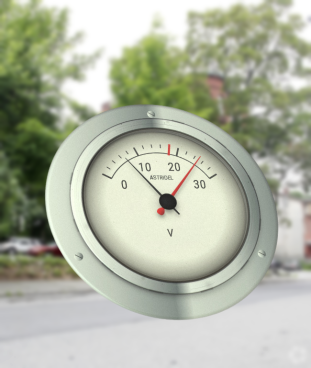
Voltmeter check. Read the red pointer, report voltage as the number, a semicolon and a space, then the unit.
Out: 25; V
